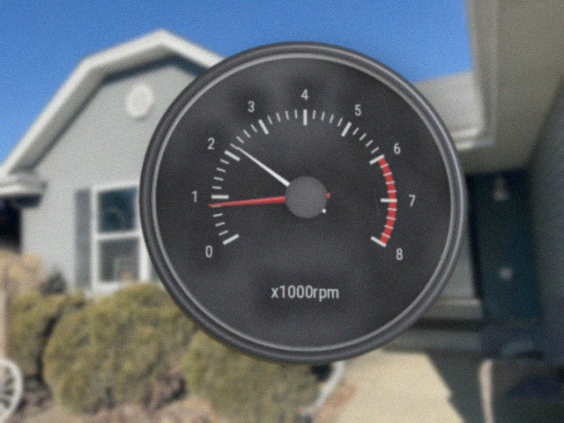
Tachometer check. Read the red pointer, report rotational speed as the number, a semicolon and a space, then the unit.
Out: 800; rpm
